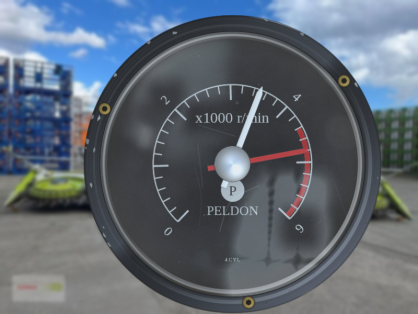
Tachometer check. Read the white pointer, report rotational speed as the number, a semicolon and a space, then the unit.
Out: 3500; rpm
